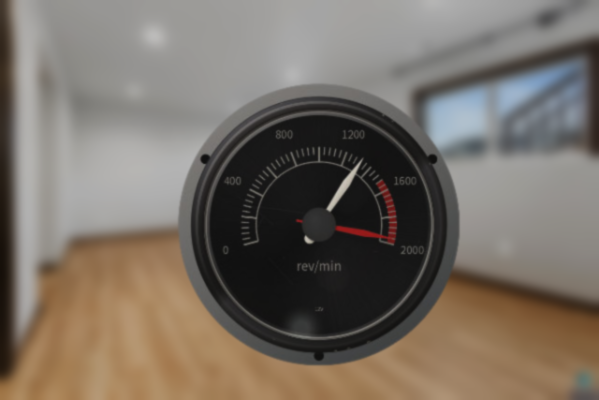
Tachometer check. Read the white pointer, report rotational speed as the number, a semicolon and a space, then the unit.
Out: 1320; rpm
